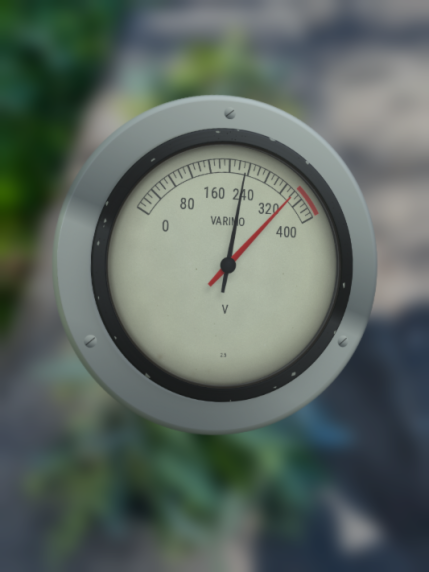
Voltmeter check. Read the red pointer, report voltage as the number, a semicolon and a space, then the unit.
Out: 340; V
